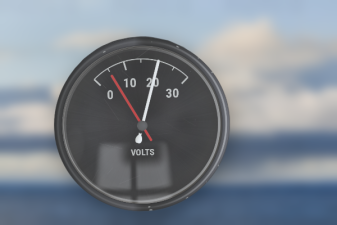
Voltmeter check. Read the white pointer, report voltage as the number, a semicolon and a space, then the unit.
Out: 20; V
